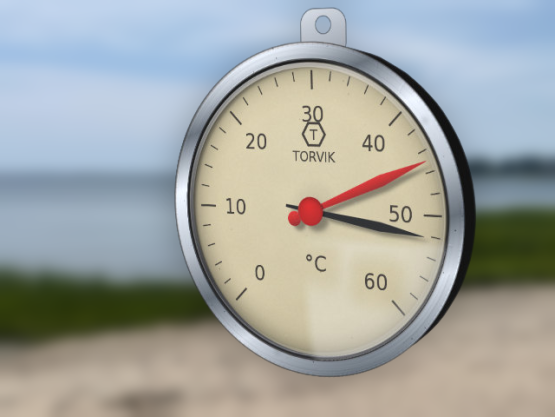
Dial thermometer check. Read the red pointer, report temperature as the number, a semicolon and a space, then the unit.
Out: 45; °C
